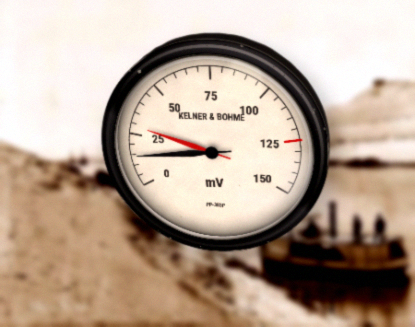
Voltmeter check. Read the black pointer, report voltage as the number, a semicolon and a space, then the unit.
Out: 15; mV
